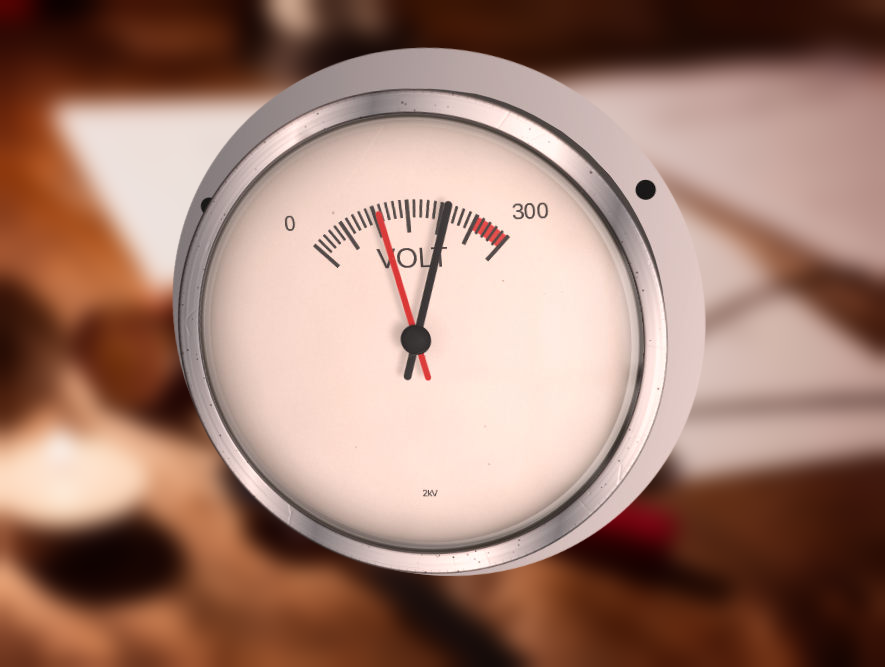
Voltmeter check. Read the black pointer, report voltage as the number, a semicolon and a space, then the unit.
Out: 210; V
